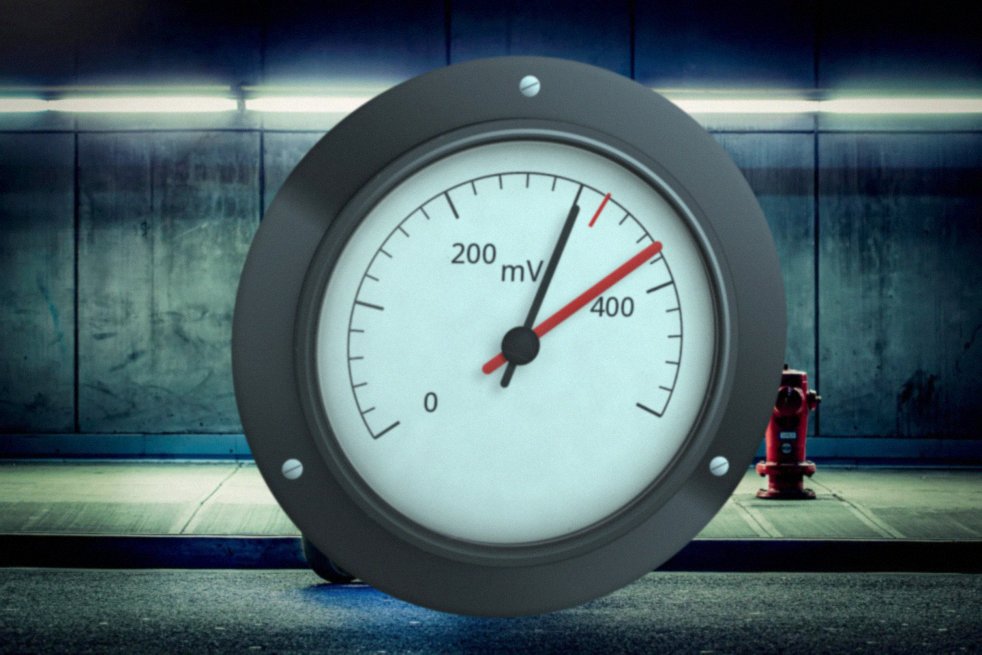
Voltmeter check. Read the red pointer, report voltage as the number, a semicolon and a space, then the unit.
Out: 370; mV
